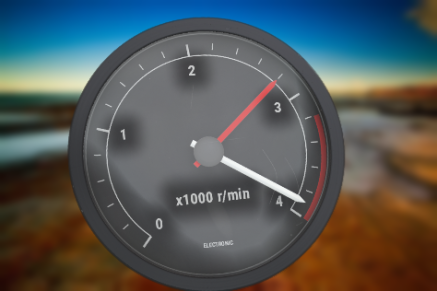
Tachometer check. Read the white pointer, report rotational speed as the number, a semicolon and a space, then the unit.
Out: 3900; rpm
